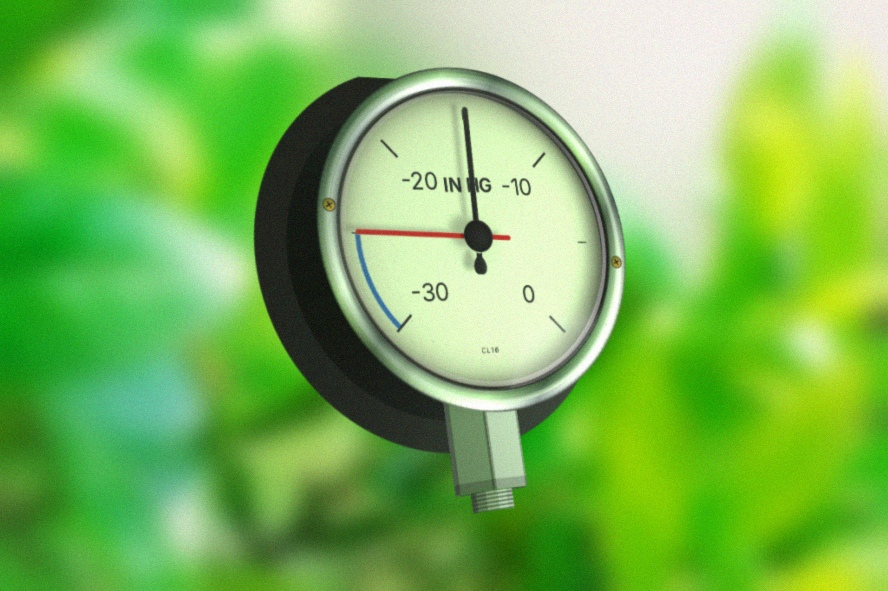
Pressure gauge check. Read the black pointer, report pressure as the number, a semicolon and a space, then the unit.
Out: -15; inHg
